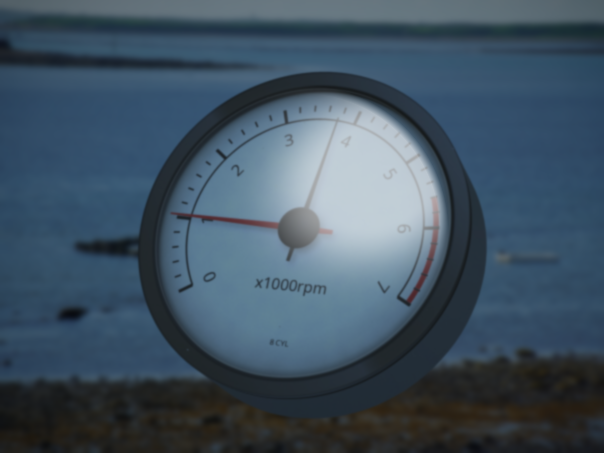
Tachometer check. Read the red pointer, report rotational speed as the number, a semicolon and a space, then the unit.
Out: 1000; rpm
